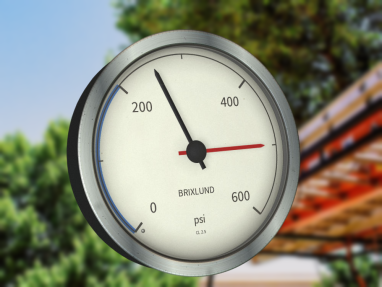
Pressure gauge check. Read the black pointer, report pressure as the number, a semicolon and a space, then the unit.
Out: 250; psi
